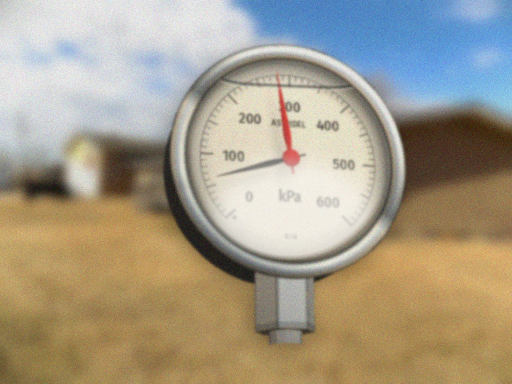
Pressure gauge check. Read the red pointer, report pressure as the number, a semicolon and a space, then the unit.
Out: 280; kPa
